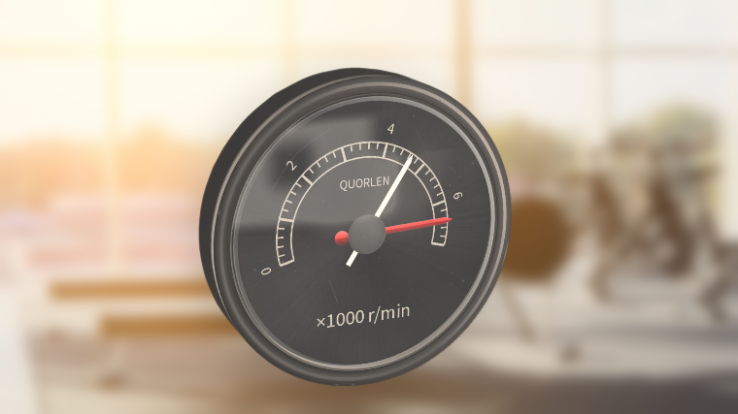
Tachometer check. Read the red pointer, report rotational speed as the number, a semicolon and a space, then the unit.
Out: 6400; rpm
